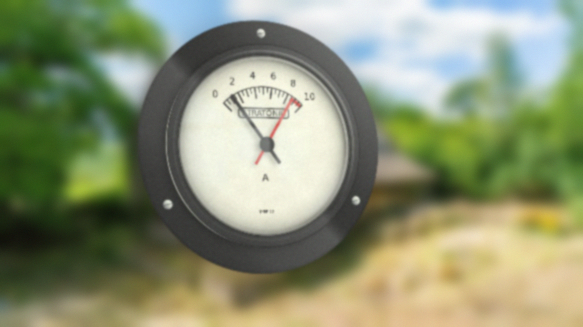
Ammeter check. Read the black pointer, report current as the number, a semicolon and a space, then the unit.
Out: 1; A
